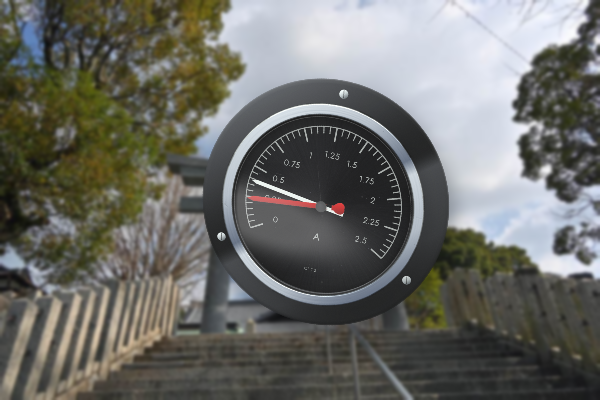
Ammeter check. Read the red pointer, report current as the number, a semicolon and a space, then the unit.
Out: 0.25; A
